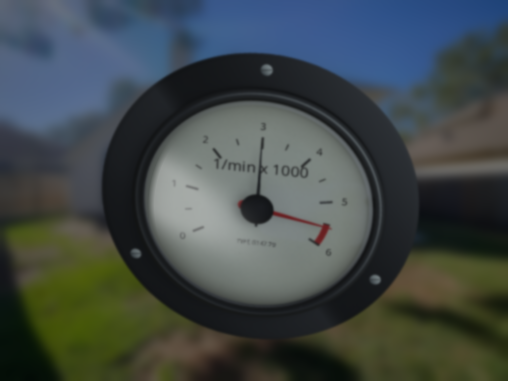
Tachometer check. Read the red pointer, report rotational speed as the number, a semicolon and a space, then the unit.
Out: 5500; rpm
